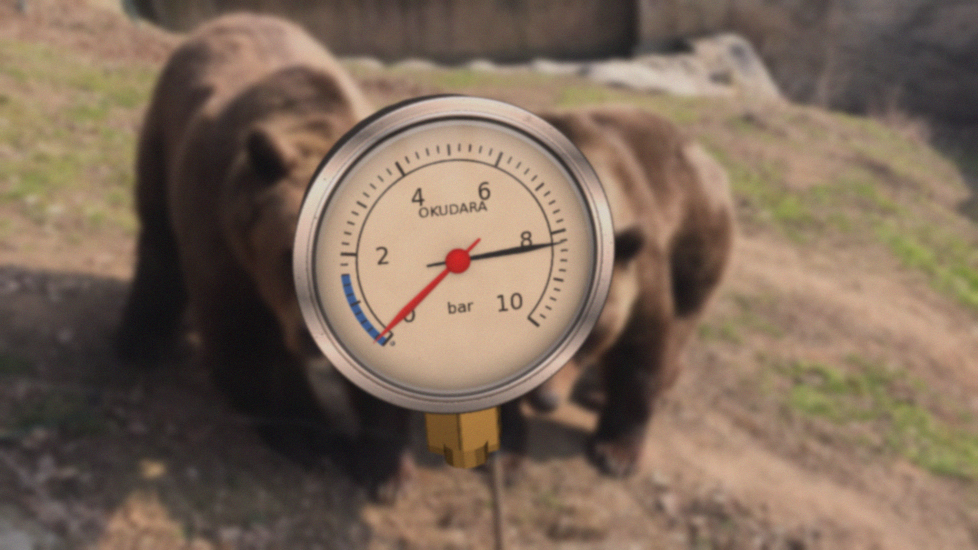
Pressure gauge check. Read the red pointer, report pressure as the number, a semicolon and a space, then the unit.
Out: 0.2; bar
